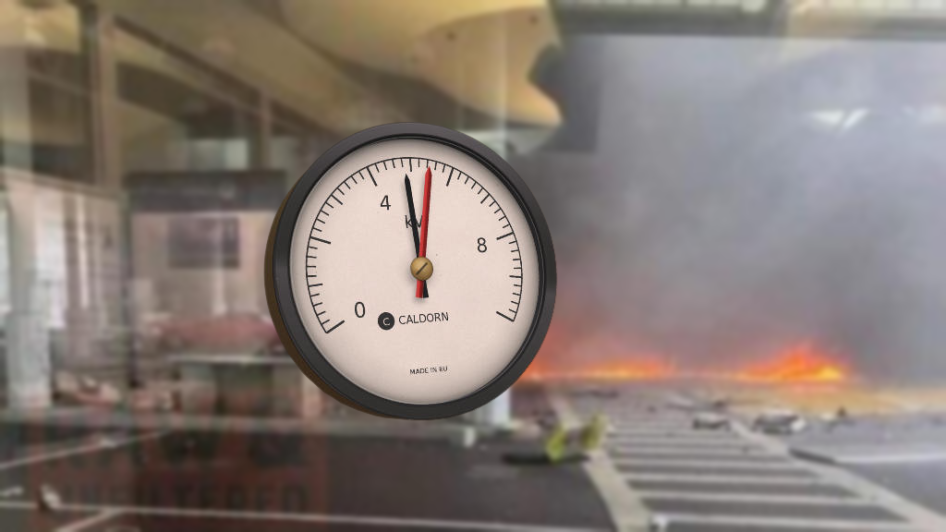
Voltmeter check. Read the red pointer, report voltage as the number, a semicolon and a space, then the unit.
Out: 5.4; kV
